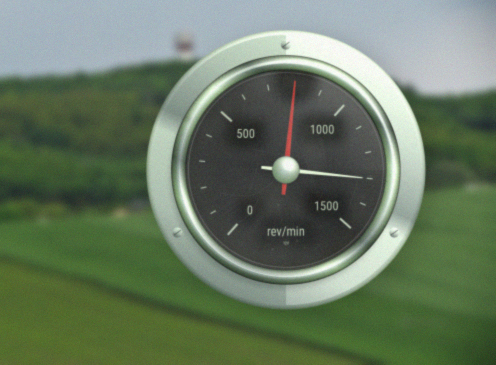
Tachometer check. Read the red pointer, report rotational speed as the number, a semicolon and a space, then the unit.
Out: 800; rpm
